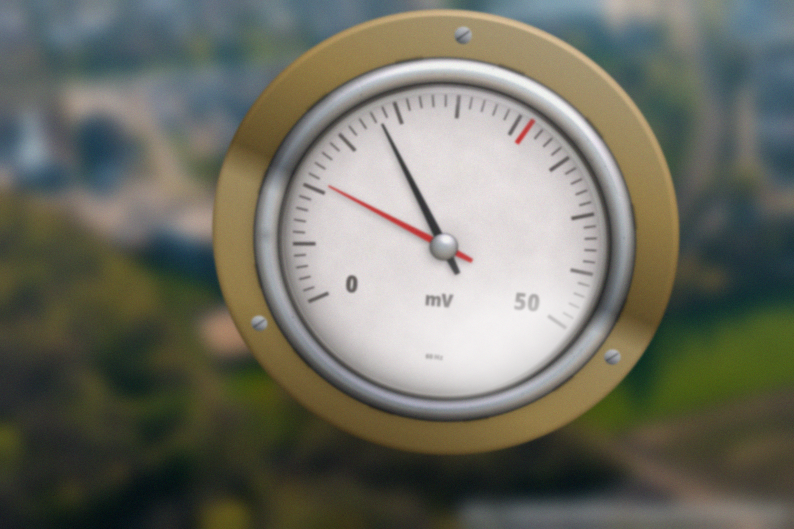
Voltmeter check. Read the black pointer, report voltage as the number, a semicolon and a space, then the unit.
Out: 18.5; mV
